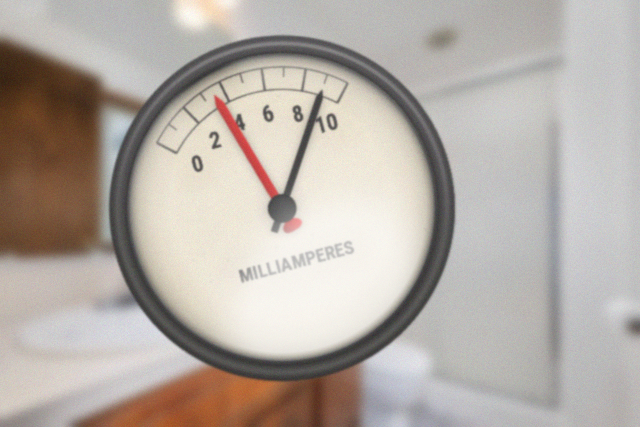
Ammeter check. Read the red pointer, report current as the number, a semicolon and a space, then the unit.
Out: 3.5; mA
